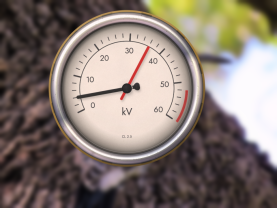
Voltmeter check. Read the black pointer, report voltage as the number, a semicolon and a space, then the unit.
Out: 4; kV
